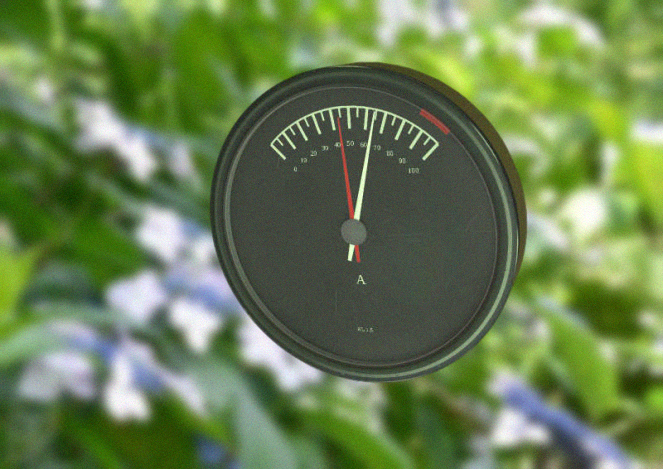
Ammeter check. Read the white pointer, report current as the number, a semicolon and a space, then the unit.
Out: 65; A
